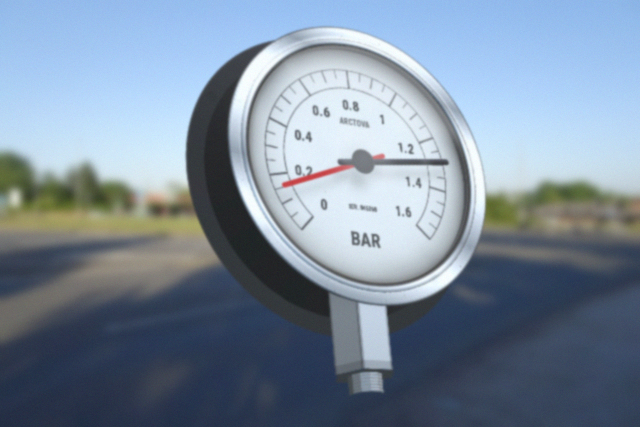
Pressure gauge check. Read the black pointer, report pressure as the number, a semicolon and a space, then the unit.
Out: 1.3; bar
